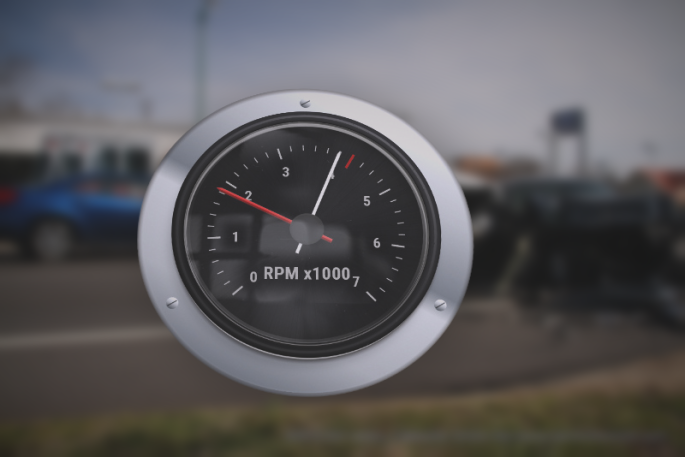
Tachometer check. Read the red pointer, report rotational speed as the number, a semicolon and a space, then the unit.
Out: 1800; rpm
